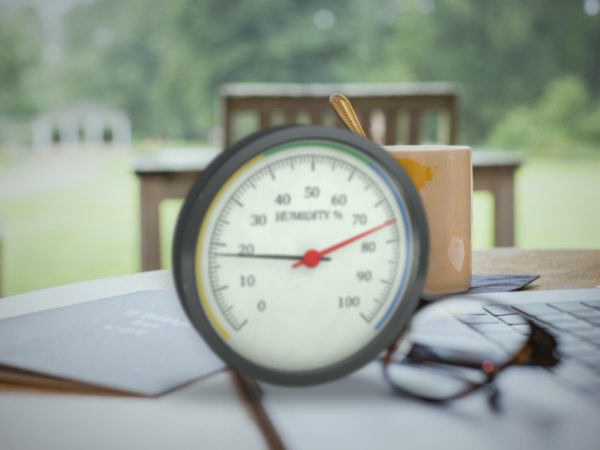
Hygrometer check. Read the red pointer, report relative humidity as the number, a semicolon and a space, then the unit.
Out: 75; %
